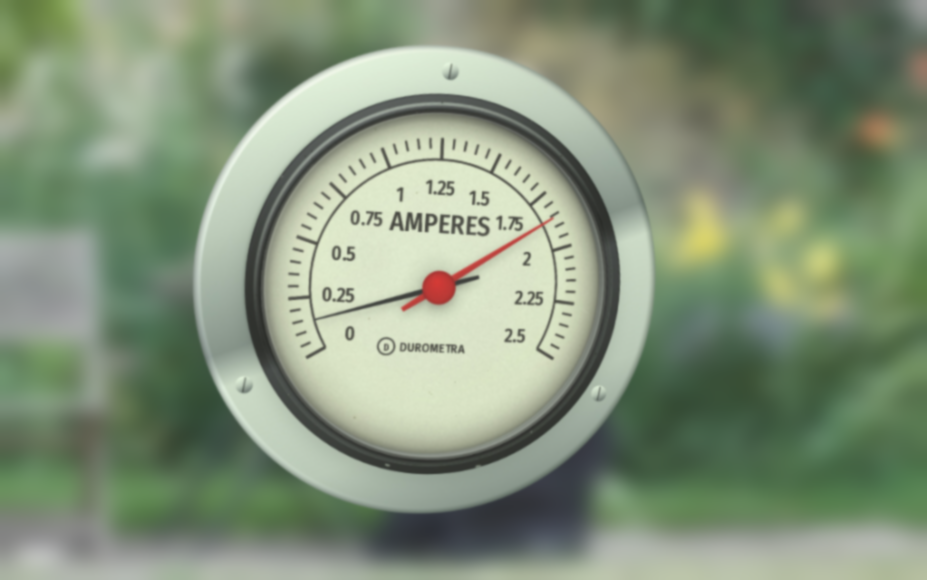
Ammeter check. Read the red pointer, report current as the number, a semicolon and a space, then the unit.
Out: 1.85; A
